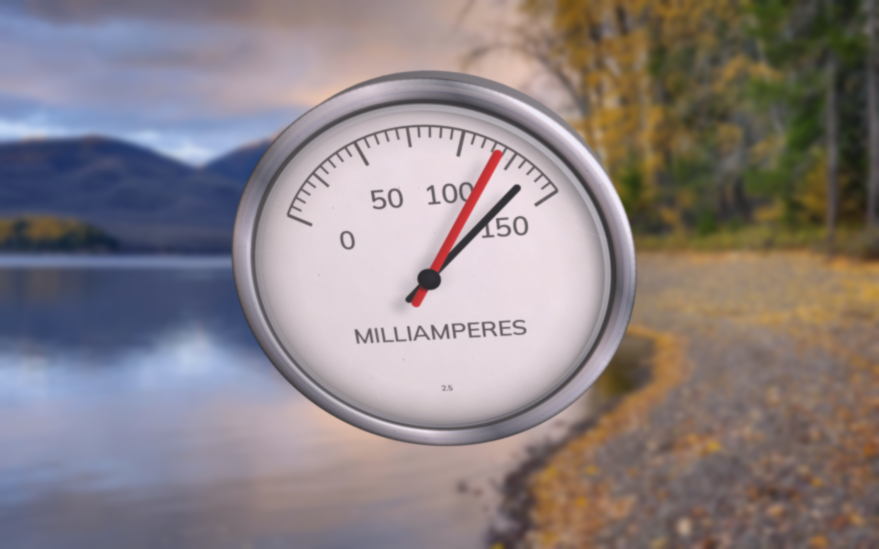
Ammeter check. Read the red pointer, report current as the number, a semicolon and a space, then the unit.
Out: 117.5; mA
